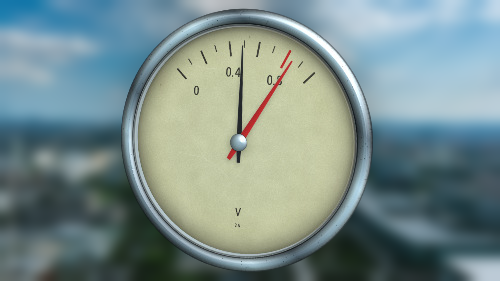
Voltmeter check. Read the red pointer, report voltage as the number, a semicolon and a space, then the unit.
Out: 0.85; V
